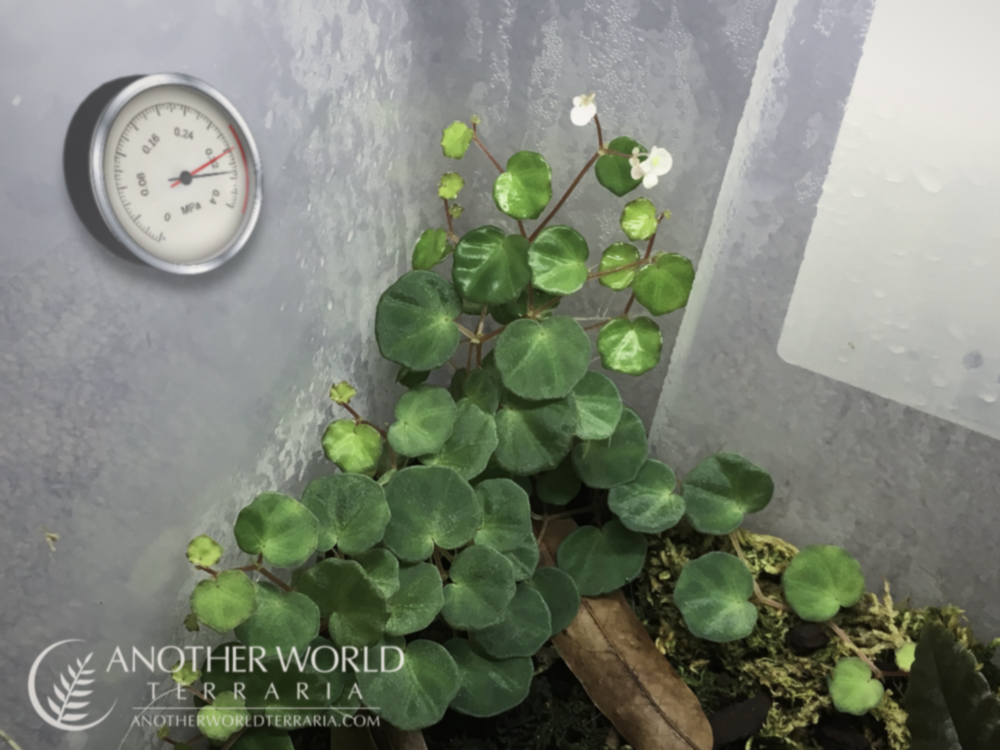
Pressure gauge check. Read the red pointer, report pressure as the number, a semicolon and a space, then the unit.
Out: 0.32; MPa
